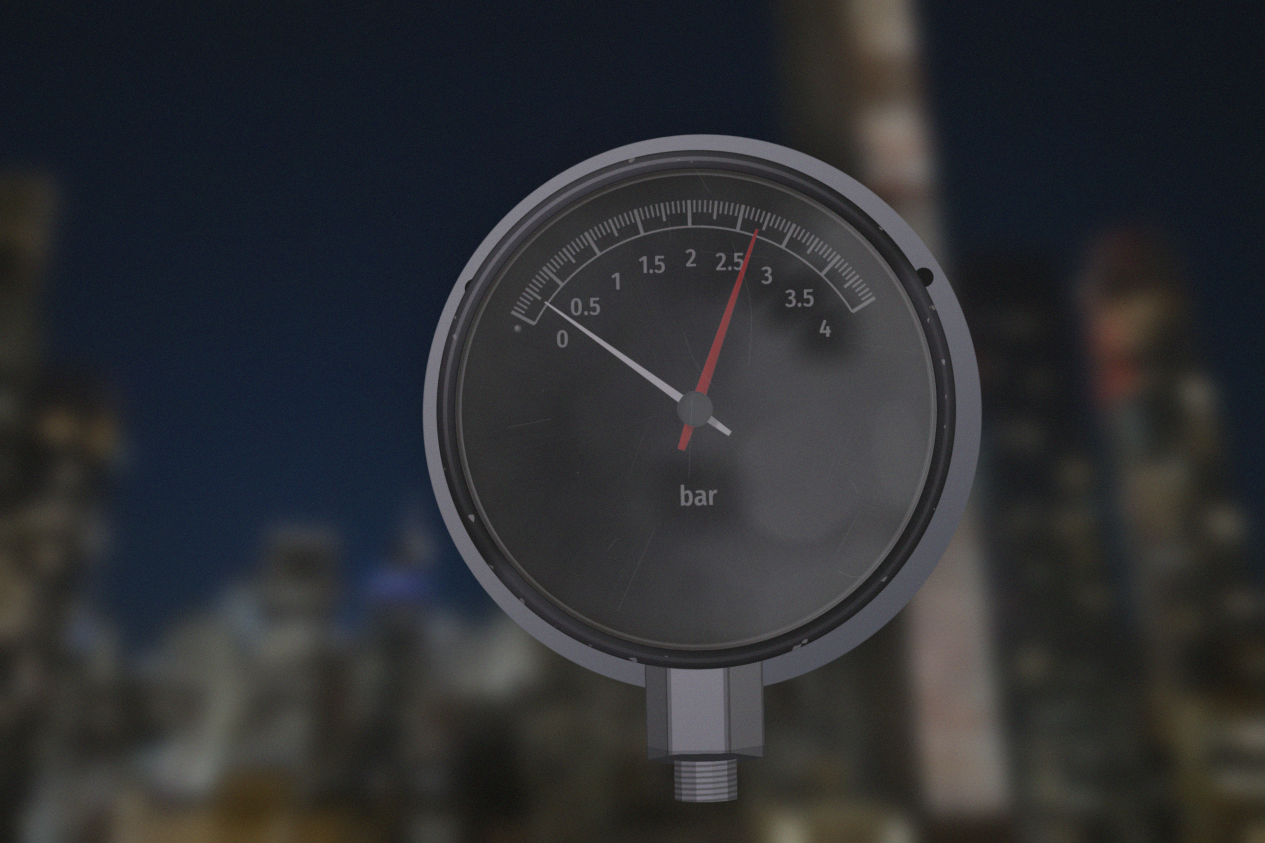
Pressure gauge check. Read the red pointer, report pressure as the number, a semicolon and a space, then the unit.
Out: 2.7; bar
